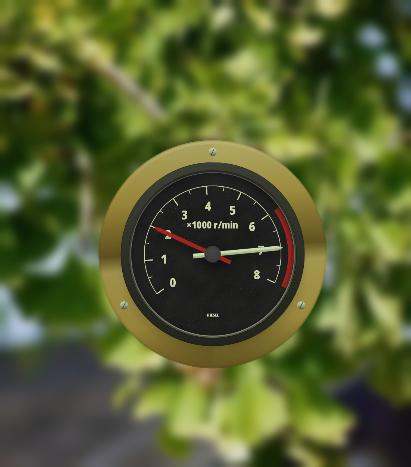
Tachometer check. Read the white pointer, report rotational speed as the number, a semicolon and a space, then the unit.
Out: 7000; rpm
